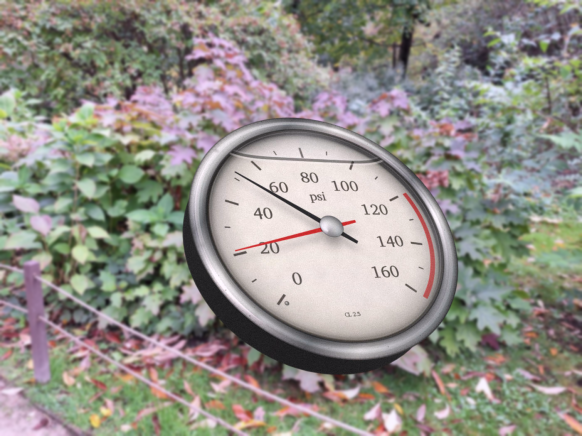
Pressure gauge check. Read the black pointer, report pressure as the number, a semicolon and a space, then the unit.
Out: 50; psi
